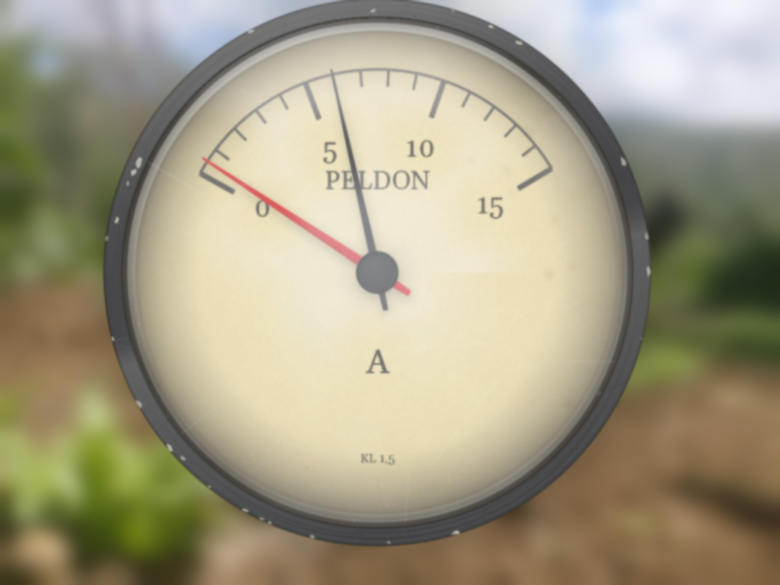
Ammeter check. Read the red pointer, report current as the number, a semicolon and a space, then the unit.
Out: 0.5; A
